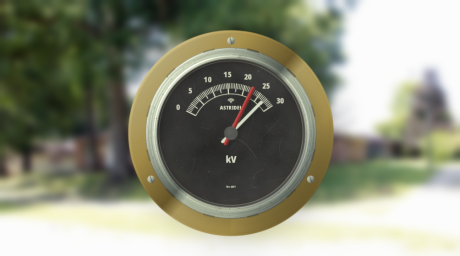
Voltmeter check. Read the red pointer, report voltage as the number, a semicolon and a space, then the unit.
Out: 22.5; kV
